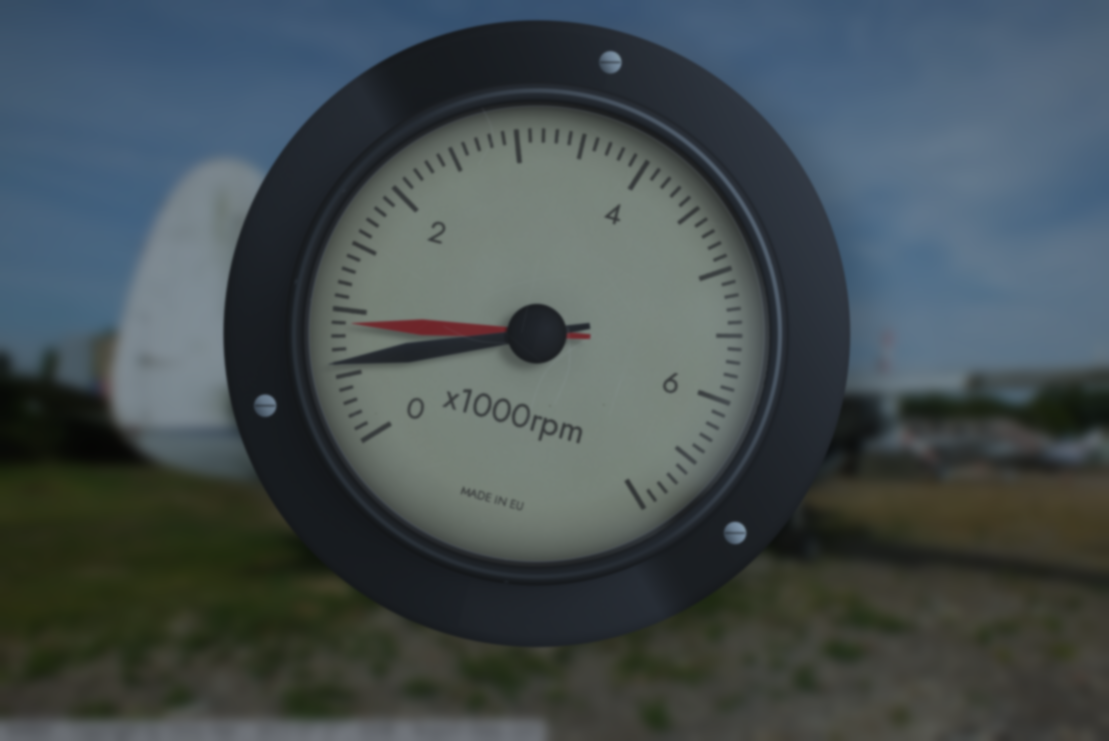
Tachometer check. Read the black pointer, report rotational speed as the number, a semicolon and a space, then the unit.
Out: 600; rpm
